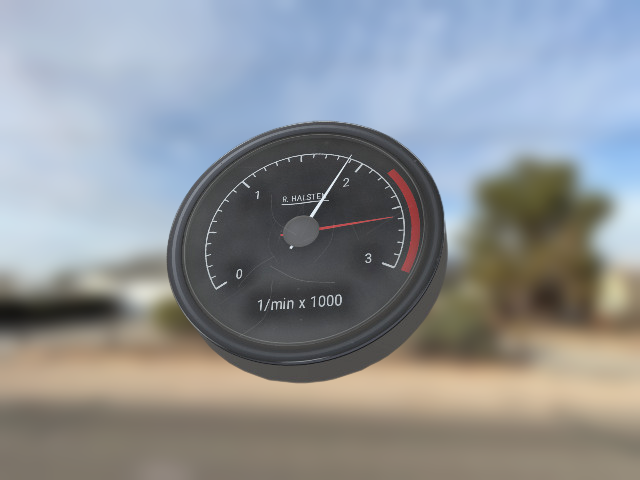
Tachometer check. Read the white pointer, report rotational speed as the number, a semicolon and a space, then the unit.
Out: 1900; rpm
